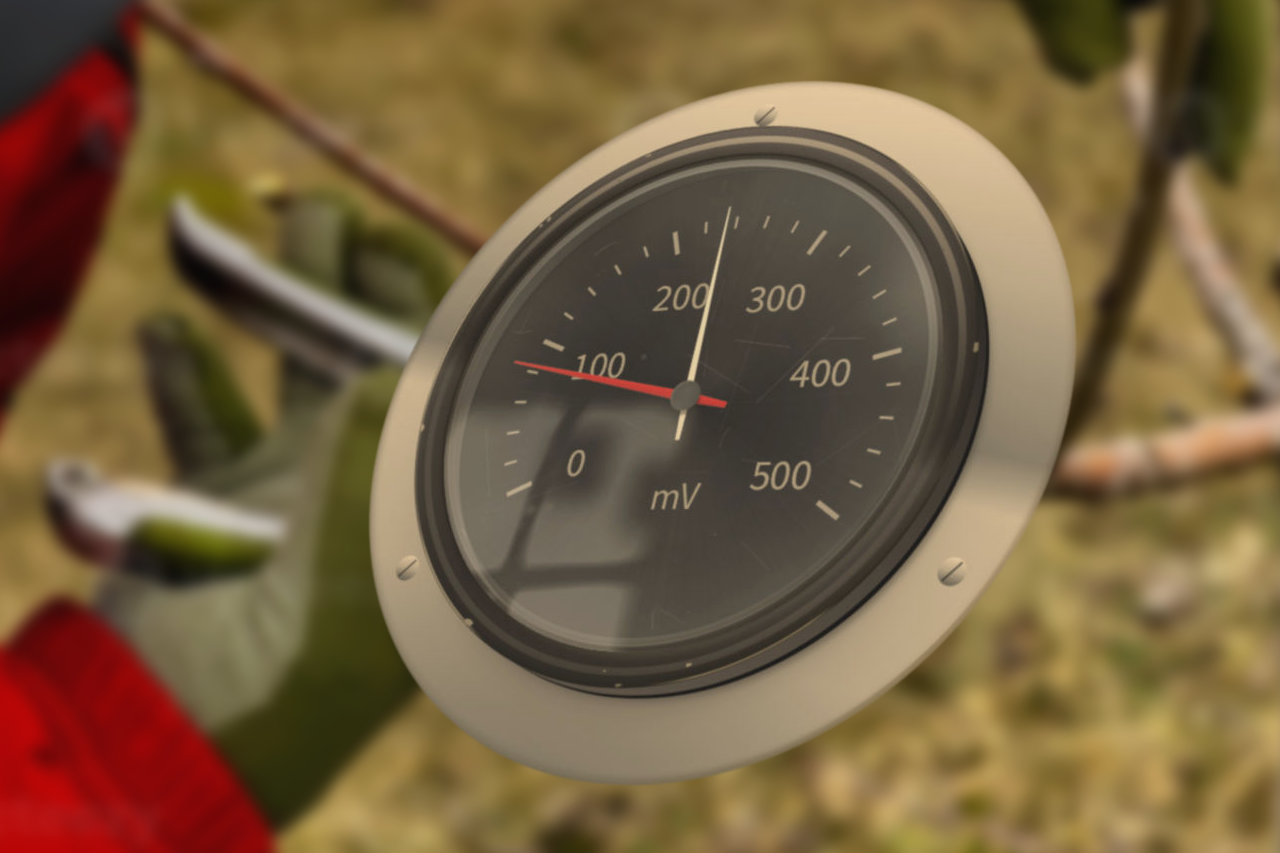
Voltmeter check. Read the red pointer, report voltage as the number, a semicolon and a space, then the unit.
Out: 80; mV
